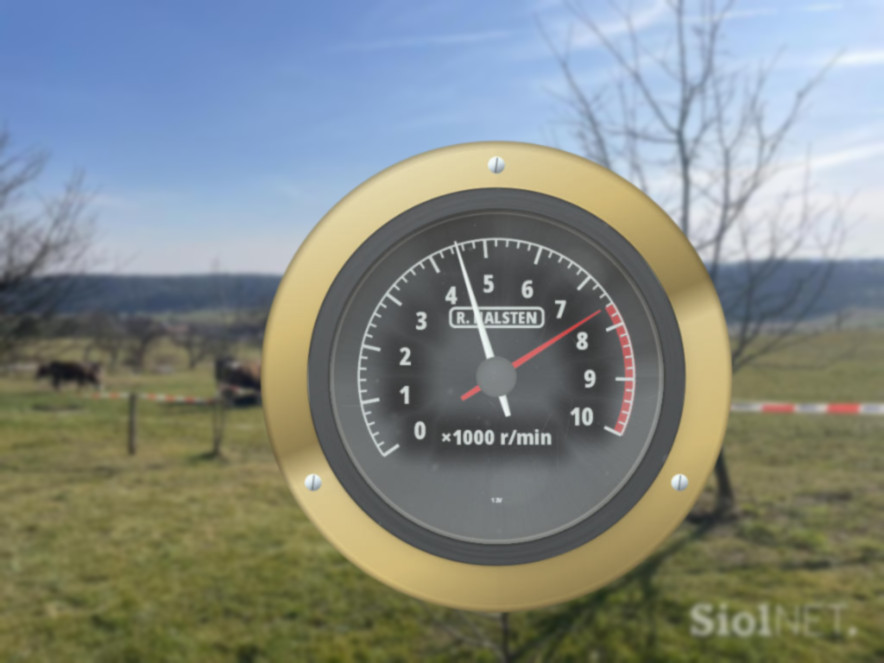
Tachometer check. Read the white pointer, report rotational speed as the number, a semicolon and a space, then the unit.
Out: 4500; rpm
